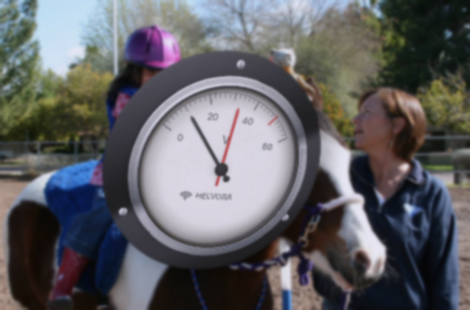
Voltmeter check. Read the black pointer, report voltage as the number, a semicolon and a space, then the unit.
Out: 10; V
